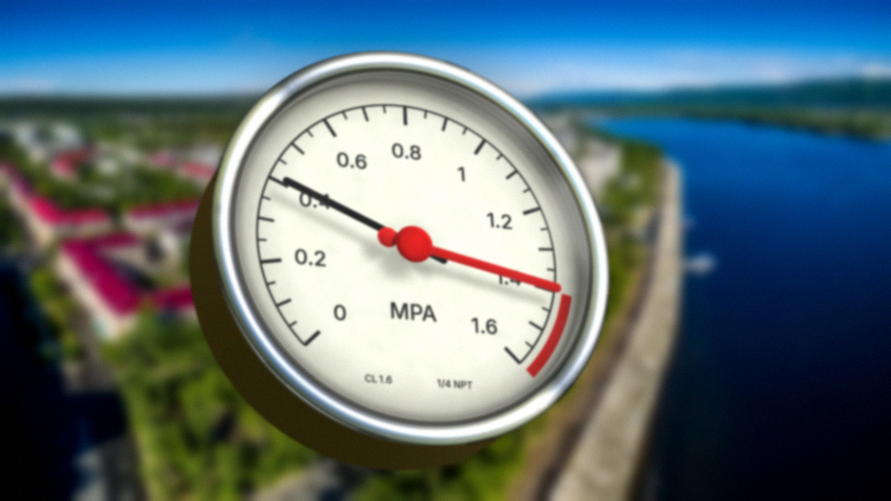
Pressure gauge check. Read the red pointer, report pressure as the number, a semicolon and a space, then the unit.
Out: 1.4; MPa
